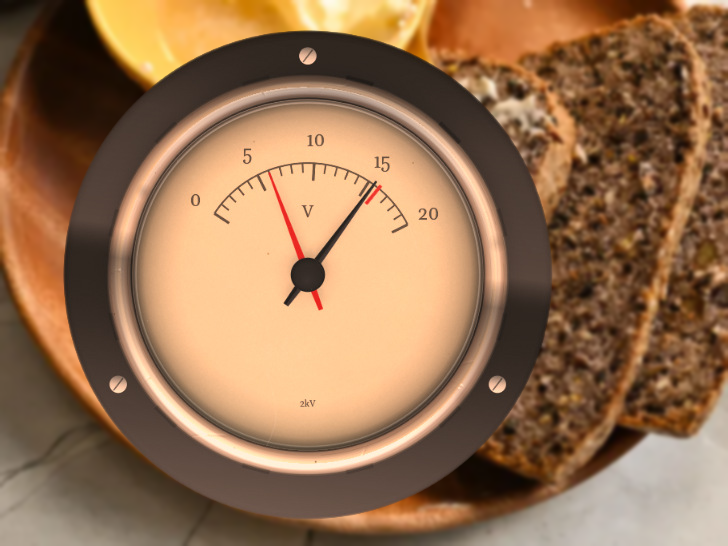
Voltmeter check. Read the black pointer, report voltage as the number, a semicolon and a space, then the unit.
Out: 15.5; V
